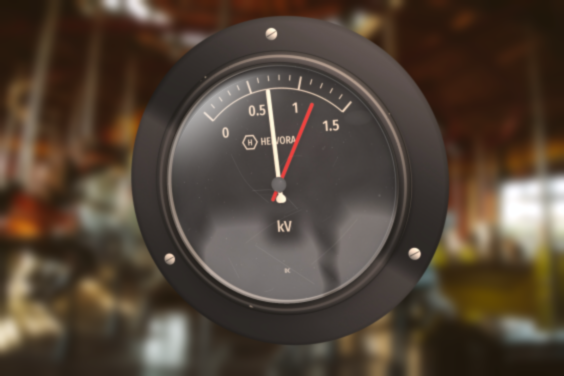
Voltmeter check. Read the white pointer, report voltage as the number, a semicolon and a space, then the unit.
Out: 0.7; kV
